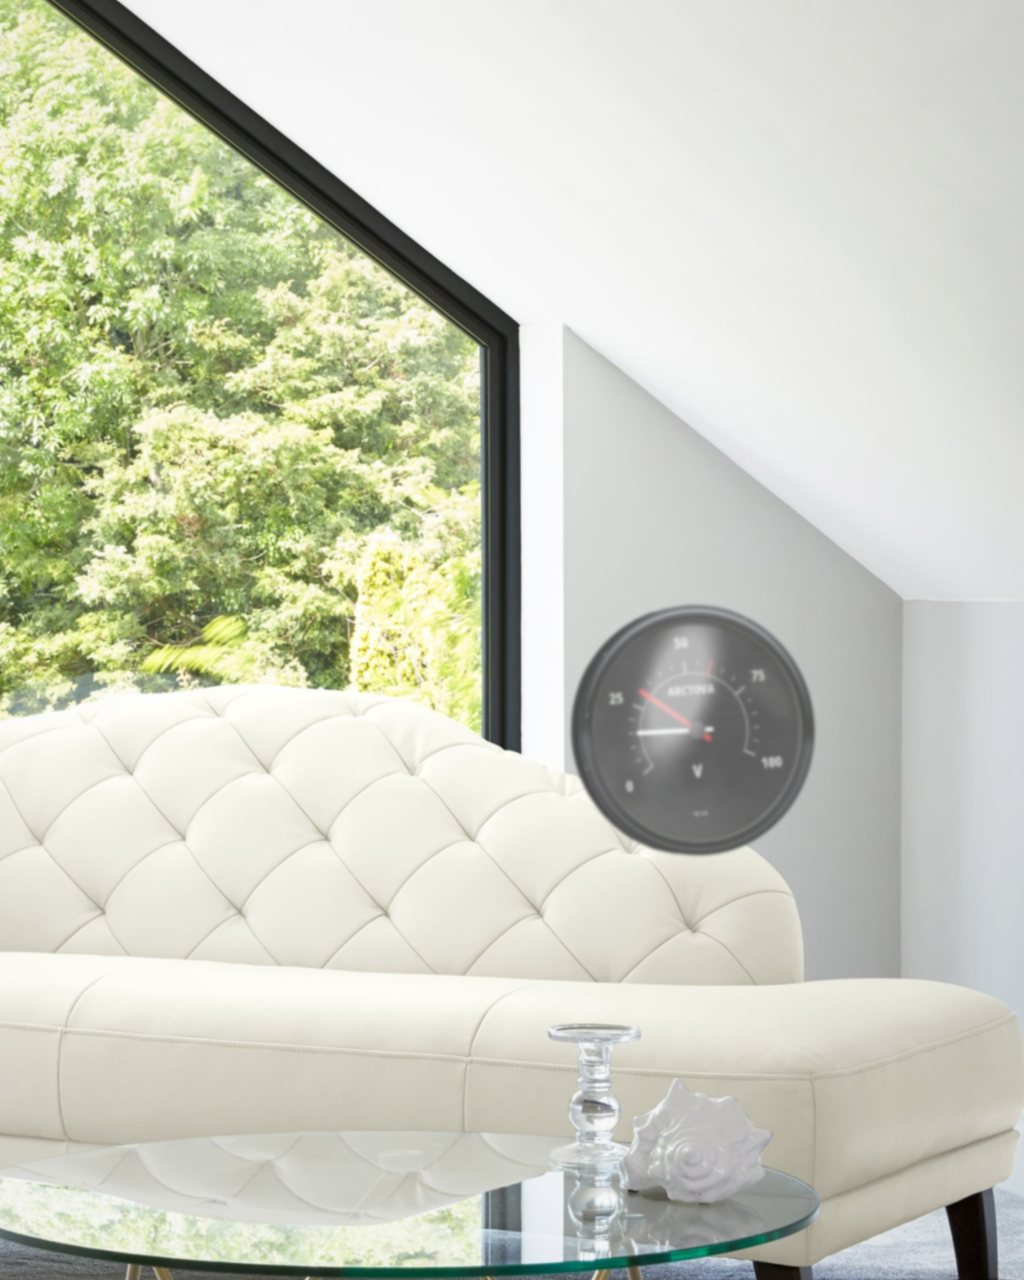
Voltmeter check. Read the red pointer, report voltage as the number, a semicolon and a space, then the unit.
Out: 30; V
